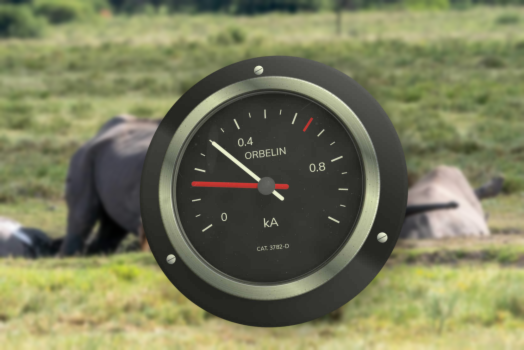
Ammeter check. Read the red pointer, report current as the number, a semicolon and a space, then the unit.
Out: 0.15; kA
